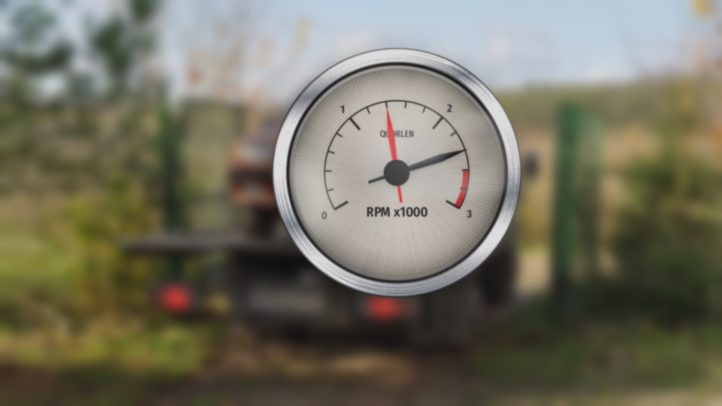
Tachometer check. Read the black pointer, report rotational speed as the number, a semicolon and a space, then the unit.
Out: 2400; rpm
